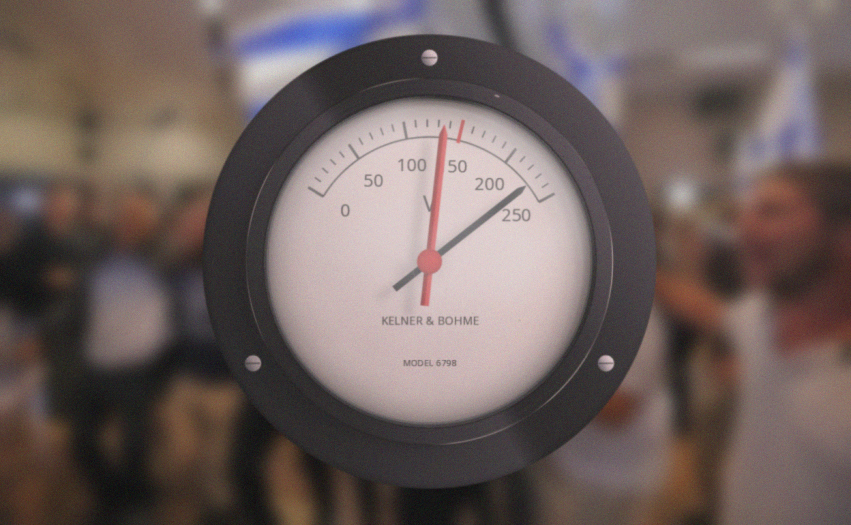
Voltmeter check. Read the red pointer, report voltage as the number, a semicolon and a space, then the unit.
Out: 135; V
